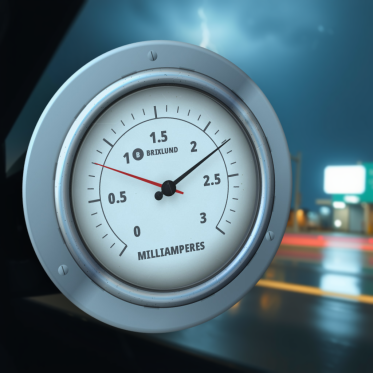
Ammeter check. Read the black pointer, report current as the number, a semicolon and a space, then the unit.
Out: 2.2; mA
